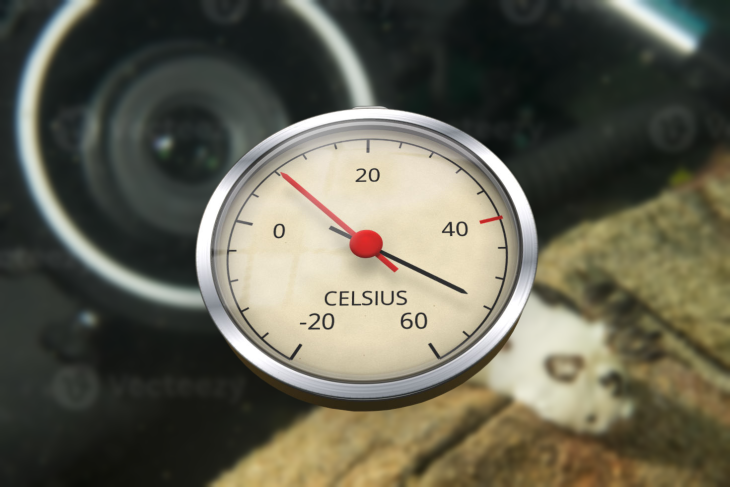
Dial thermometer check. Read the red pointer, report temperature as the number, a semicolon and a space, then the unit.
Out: 8; °C
